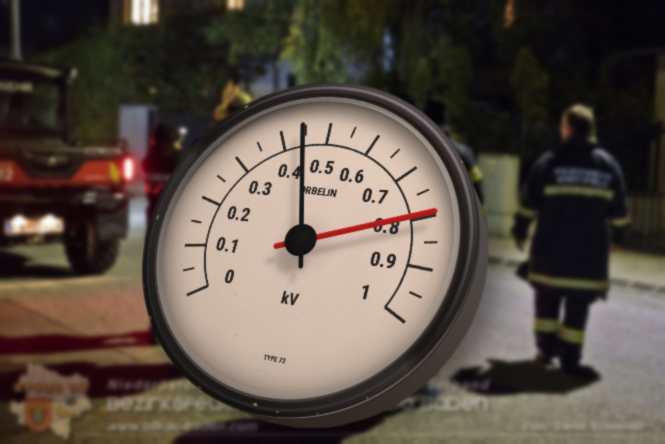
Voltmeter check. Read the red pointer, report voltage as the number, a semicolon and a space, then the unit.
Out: 0.8; kV
